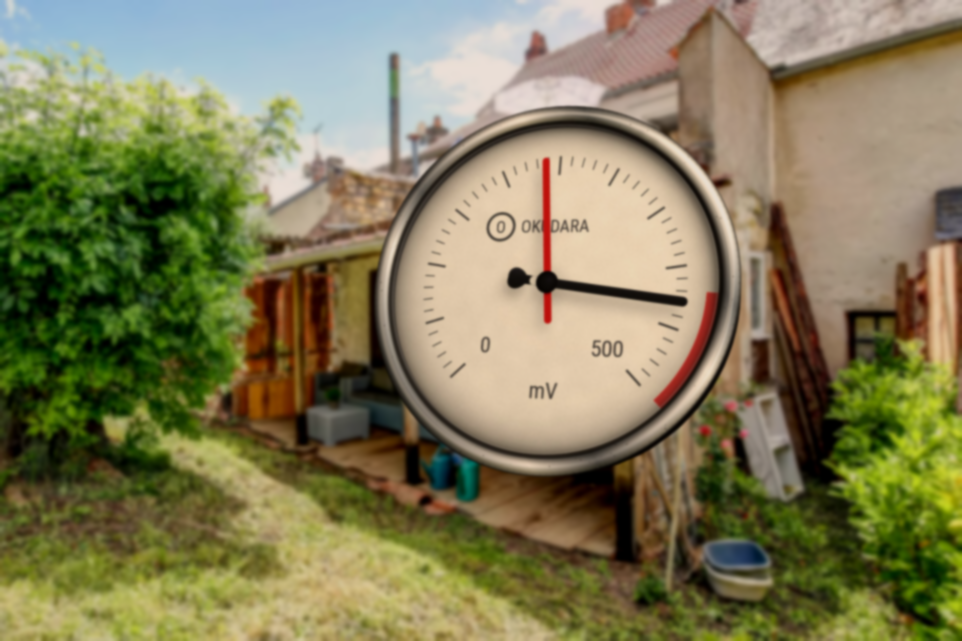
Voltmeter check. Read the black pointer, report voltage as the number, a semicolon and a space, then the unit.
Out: 430; mV
